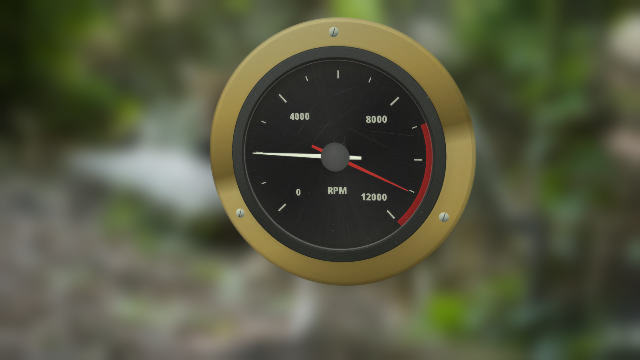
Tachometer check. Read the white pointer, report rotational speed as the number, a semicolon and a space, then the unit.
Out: 2000; rpm
